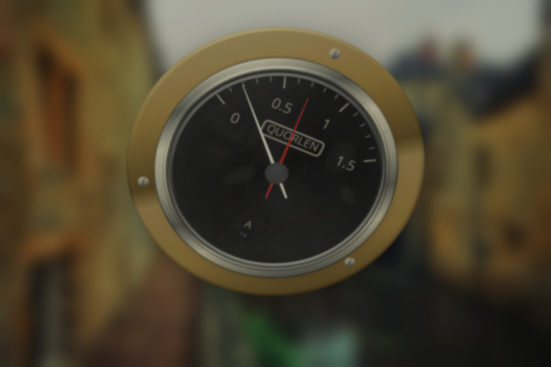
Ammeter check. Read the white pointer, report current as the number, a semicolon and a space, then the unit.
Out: 0.2; A
